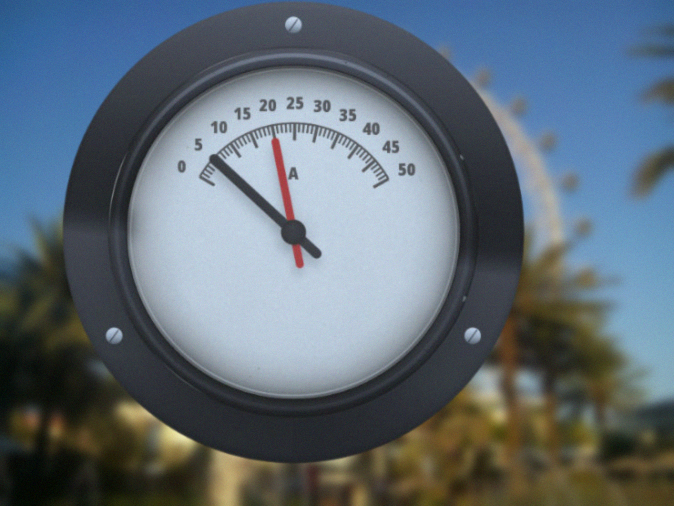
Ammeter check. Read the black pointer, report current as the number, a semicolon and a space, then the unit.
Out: 5; A
